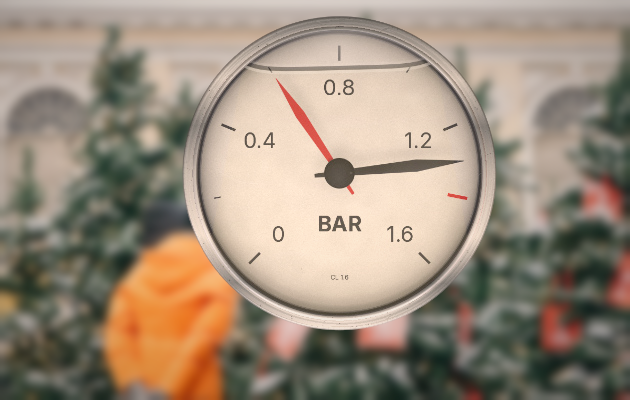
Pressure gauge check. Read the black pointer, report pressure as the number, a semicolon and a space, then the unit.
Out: 1.3; bar
